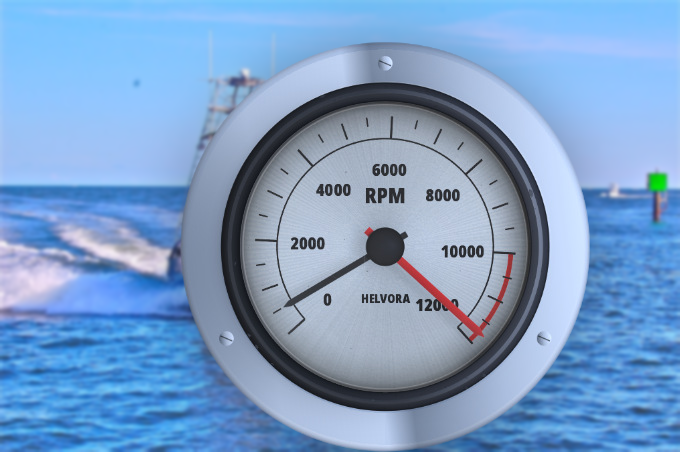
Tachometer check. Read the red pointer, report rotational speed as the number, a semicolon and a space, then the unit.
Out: 11750; rpm
